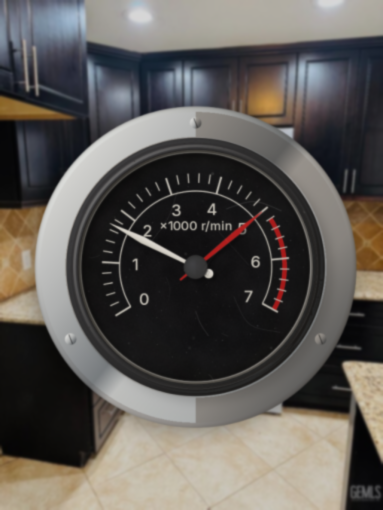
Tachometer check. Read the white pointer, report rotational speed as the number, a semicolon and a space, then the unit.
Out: 1700; rpm
